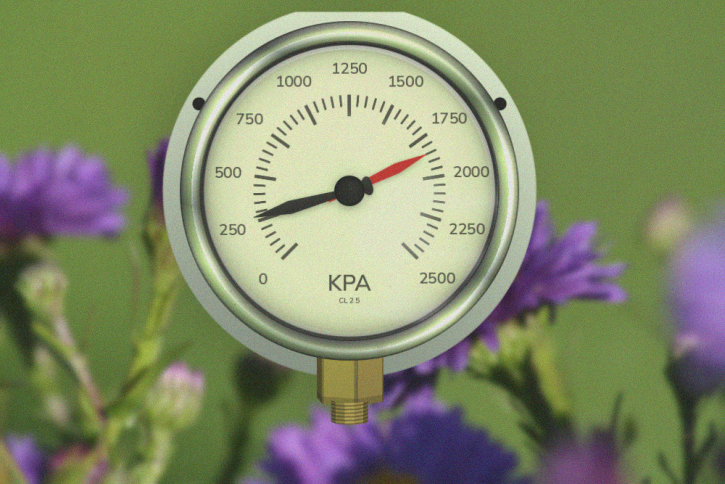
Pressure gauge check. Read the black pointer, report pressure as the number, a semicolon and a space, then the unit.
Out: 275; kPa
